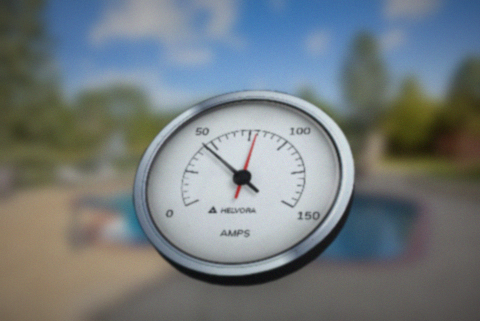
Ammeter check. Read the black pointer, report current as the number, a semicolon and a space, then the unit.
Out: 45; A
